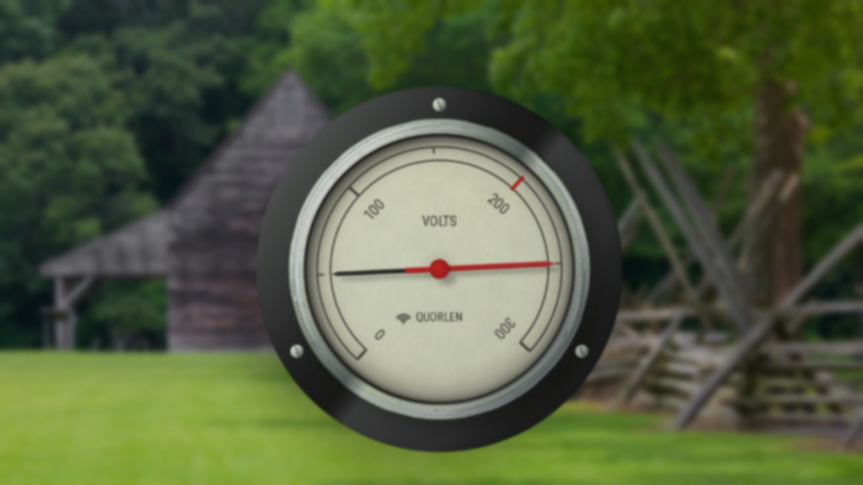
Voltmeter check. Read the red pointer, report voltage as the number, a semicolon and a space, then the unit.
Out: 250; V
